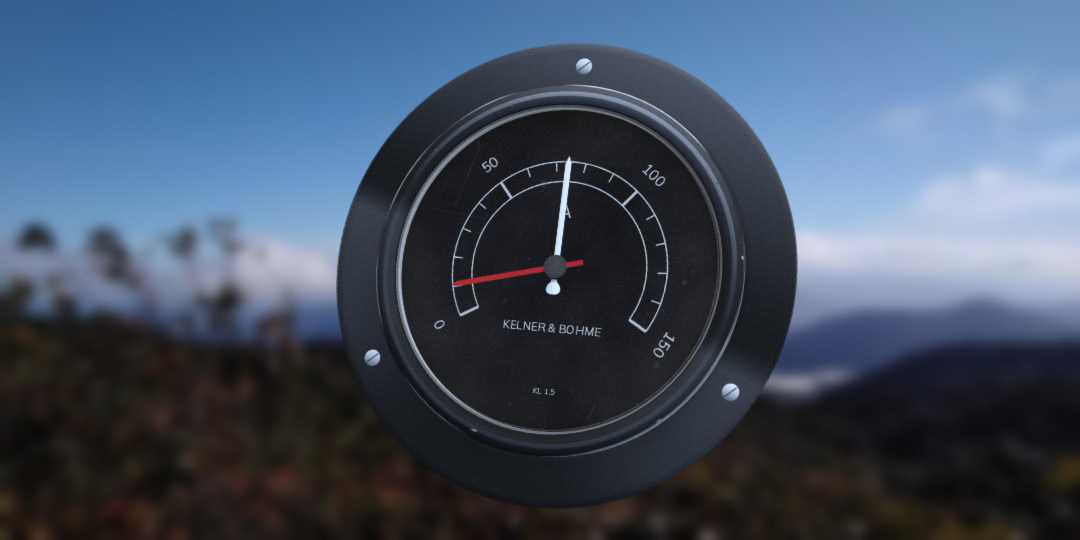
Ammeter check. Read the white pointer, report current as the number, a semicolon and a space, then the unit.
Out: 75; A
